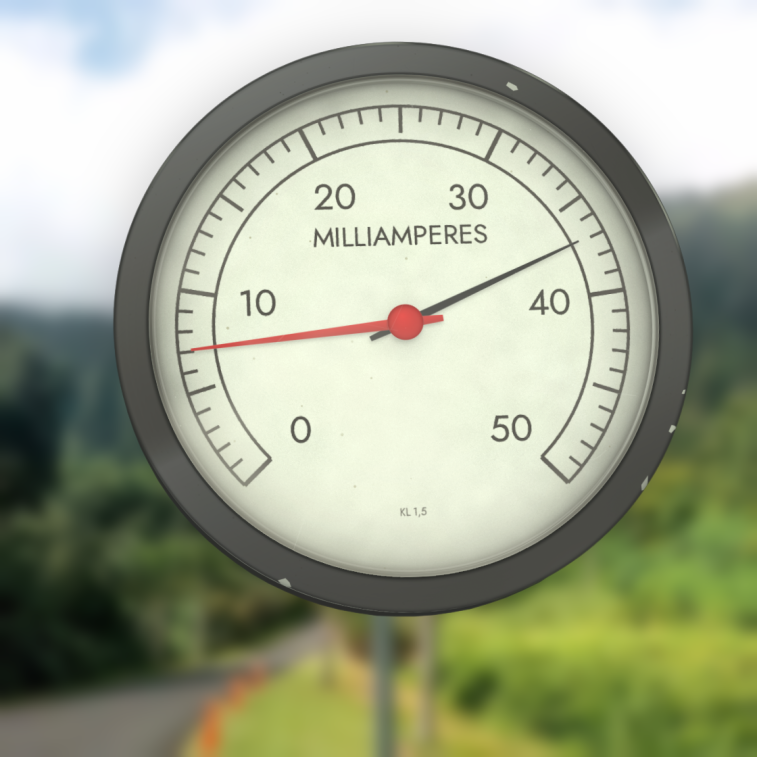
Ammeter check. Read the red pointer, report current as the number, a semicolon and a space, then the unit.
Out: 7; mA
